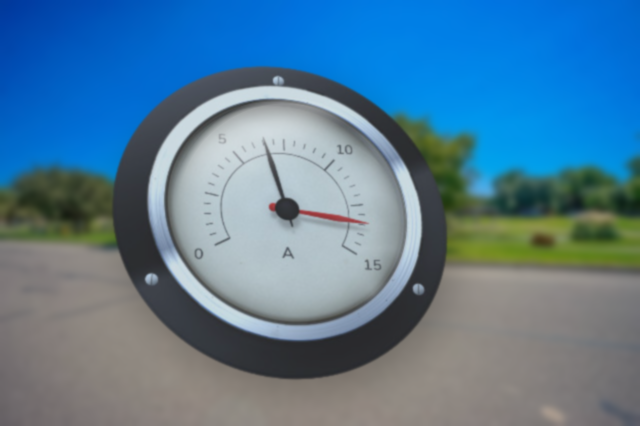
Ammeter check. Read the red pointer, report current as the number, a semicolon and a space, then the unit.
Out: 13.5; A
